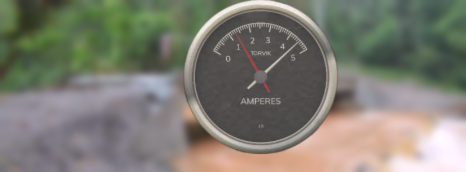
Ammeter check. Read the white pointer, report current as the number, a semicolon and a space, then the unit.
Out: 4.5; A
